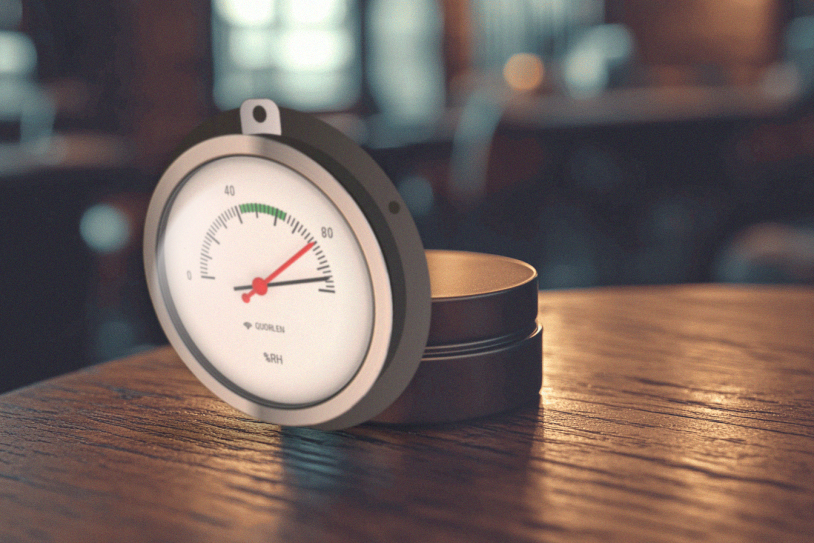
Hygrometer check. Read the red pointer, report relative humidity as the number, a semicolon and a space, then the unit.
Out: 80; %
